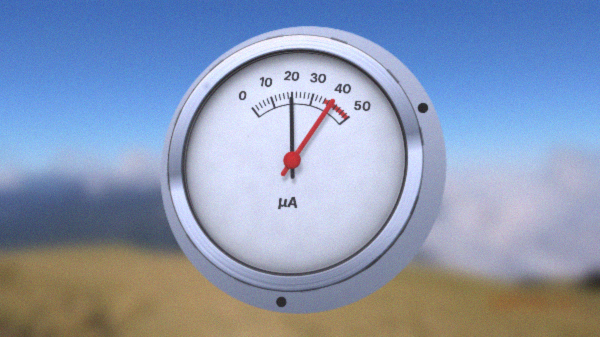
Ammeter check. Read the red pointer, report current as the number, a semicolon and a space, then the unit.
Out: 40; µA
